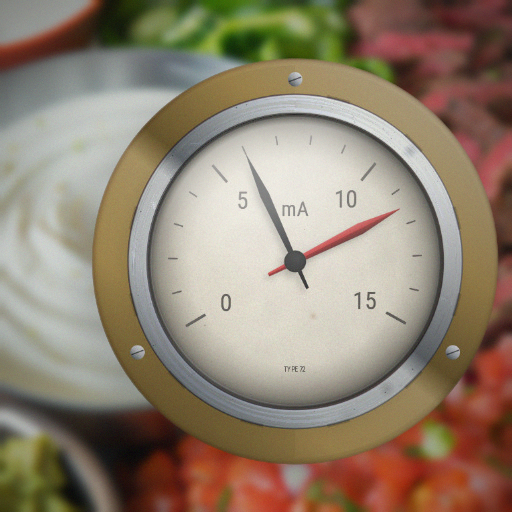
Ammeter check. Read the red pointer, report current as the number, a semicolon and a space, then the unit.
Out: 11.5; mA
